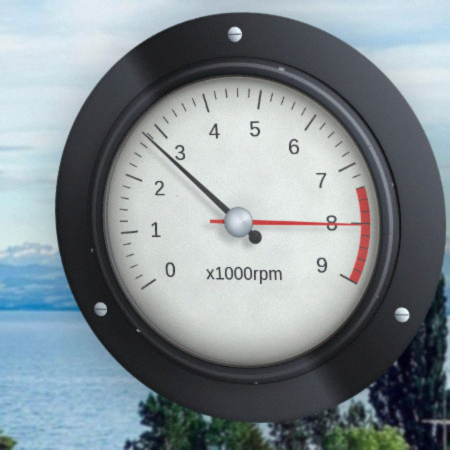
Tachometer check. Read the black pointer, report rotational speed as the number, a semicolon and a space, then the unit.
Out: 2800; rpm
